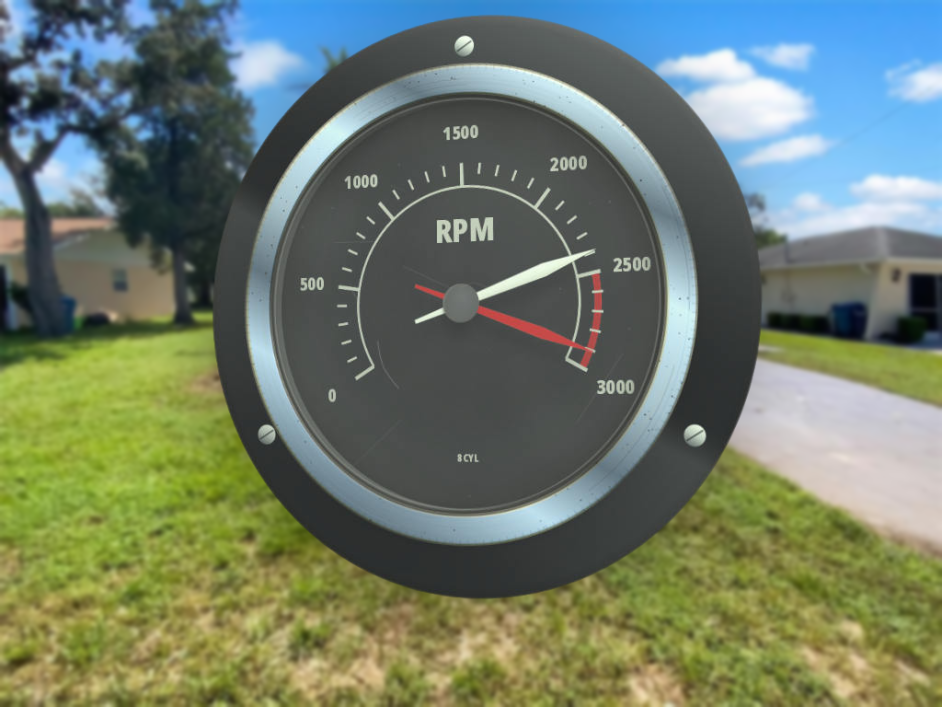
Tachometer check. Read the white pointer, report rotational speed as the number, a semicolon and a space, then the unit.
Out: 2400; rpm
